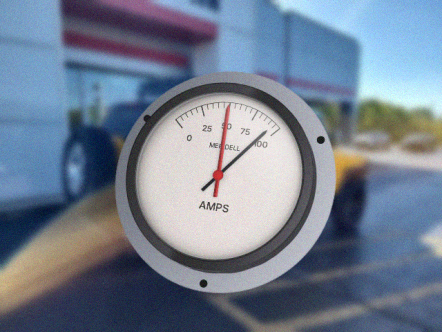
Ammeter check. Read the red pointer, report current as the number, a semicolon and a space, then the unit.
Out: 50; A
